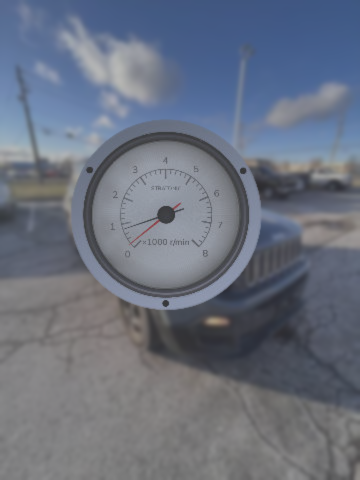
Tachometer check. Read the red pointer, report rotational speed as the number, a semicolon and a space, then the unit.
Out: 200; rpm
